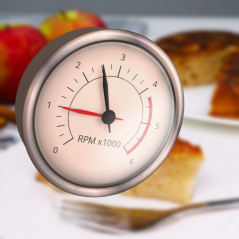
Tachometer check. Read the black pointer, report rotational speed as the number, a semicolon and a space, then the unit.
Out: 2500; rpm
